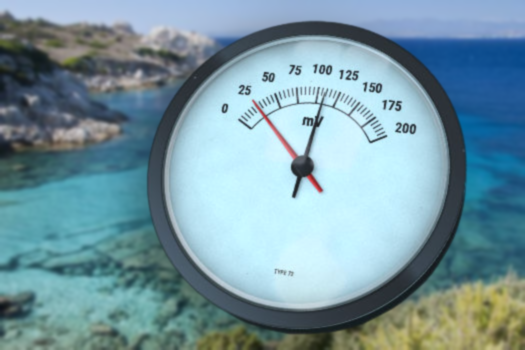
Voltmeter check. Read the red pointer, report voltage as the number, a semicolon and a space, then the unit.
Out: 25; mV
